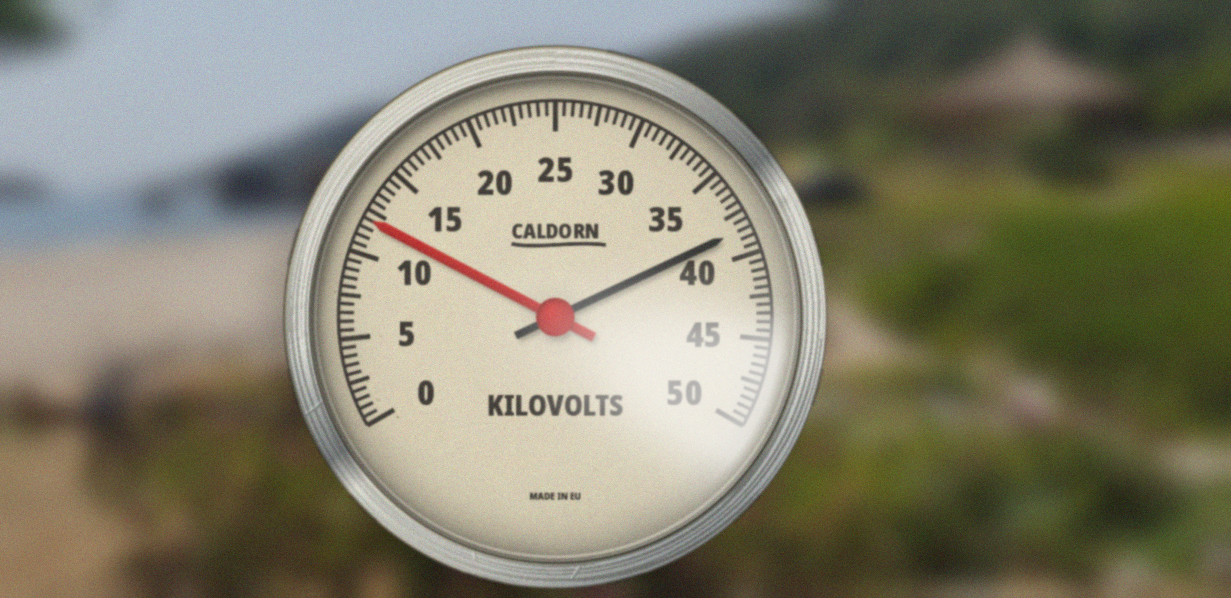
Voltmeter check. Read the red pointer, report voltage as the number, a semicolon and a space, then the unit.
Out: 12; kV
